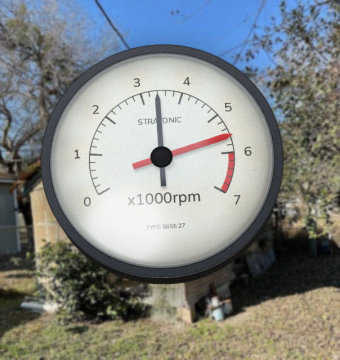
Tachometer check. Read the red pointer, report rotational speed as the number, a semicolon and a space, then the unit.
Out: 5600; rpm
